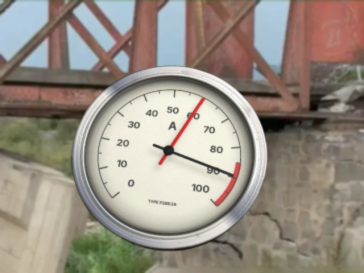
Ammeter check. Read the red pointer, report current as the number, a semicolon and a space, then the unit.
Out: 60; A
